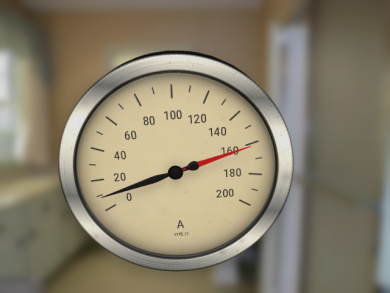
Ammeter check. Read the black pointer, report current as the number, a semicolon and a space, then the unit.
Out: 10; A
